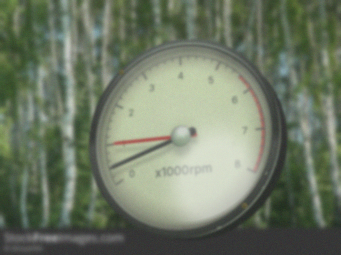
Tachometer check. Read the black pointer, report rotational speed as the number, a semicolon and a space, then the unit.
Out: 400; rpm
